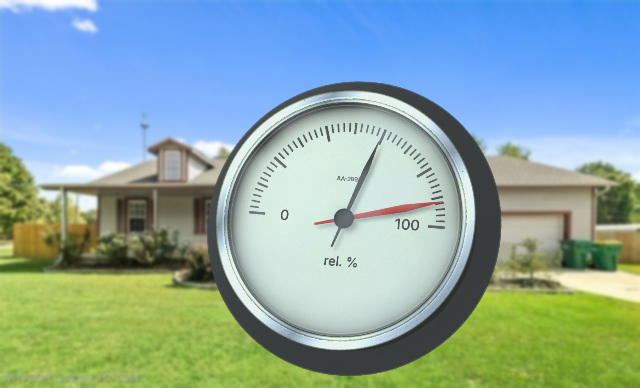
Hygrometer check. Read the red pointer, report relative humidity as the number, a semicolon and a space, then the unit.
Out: 92; %
